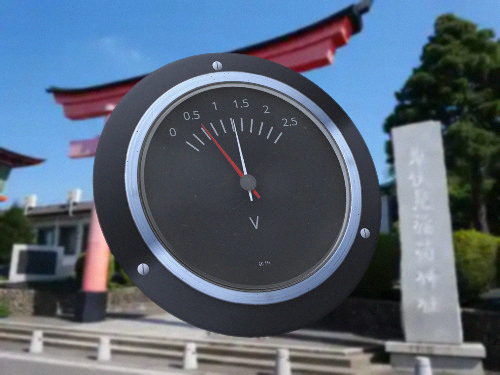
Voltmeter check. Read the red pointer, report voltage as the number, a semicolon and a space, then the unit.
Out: 0.5; V
